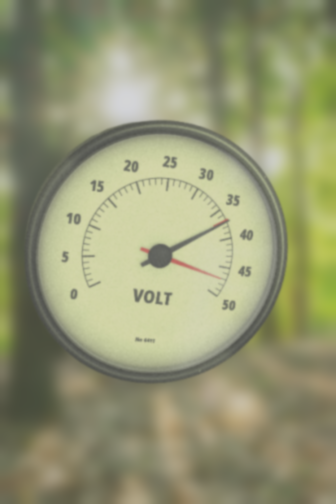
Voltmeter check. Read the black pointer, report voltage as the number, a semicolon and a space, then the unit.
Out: 37; V
